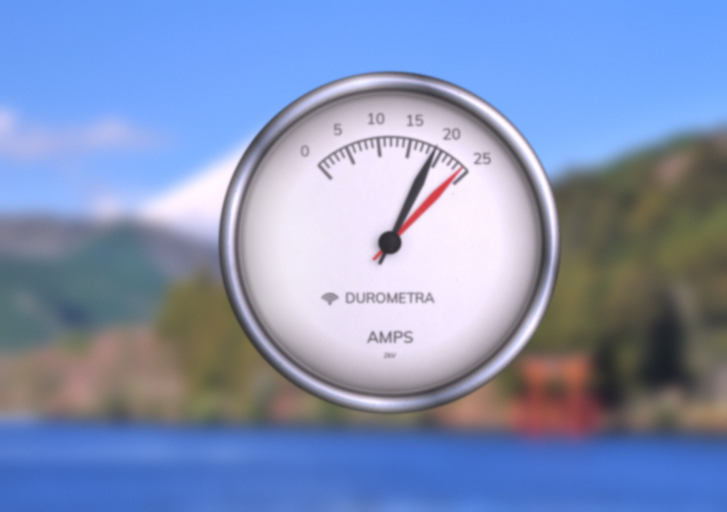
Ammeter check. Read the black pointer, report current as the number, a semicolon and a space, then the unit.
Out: 19; A
